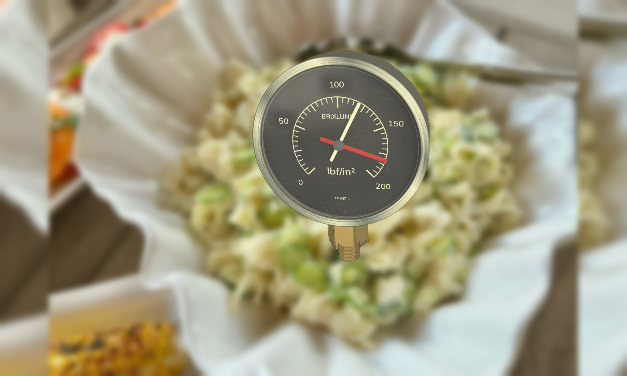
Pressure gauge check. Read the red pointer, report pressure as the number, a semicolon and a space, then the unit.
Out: 180; psi
